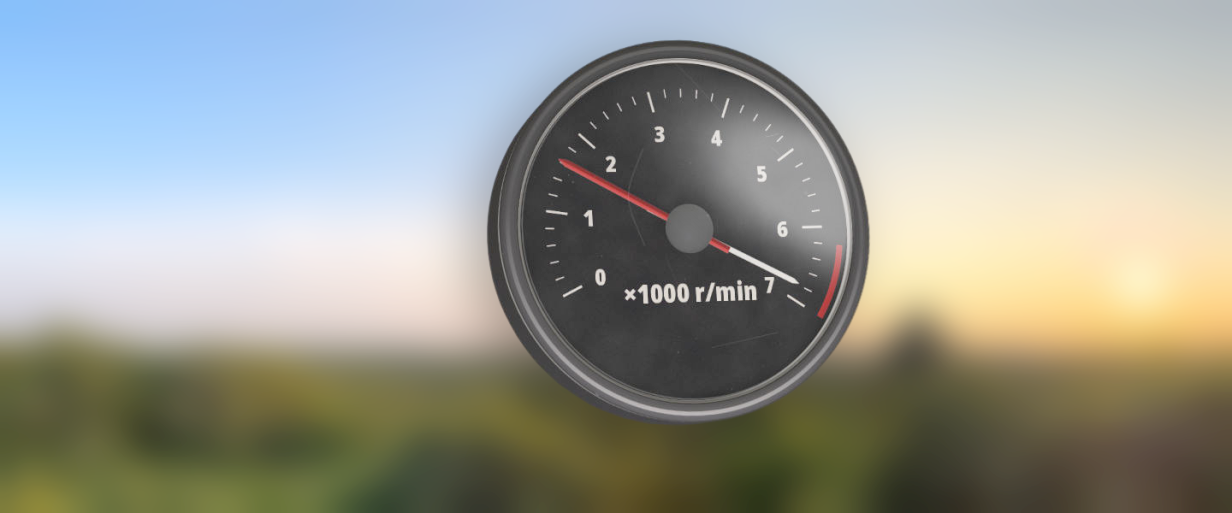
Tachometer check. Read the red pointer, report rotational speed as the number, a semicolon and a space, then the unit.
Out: 1600; rpm
